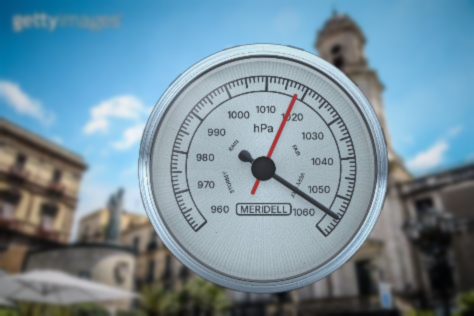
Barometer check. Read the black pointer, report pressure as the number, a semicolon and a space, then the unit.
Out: 1055; hPa
